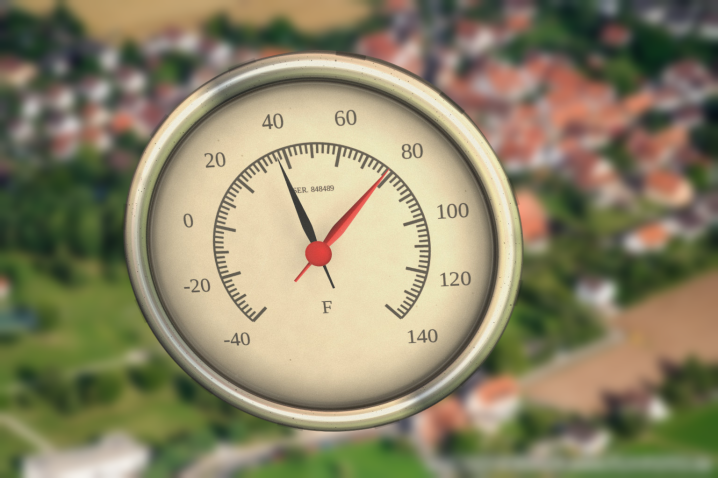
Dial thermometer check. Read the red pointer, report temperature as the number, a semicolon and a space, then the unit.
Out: 78; °F
